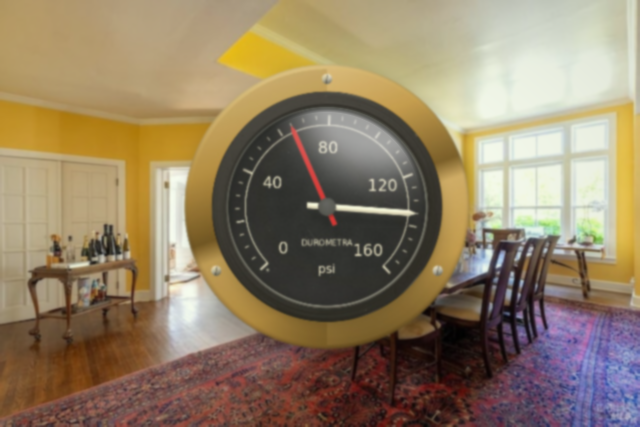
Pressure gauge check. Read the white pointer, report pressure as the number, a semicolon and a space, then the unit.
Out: 135; psi
